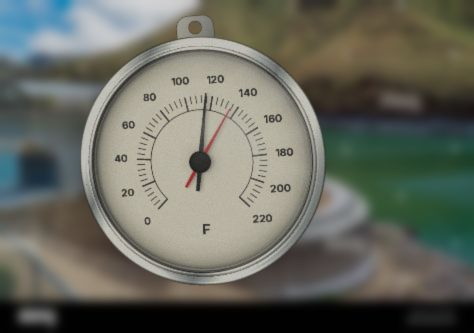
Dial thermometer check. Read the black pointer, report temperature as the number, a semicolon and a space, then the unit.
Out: 116; °F
